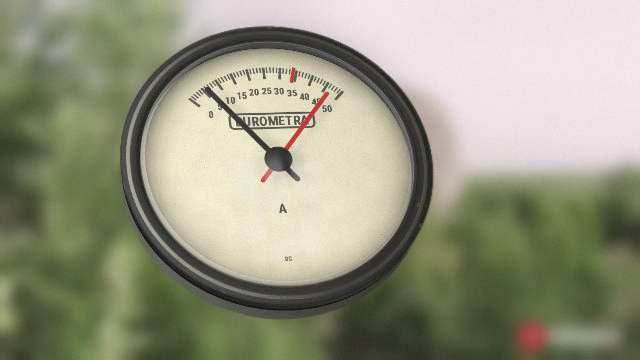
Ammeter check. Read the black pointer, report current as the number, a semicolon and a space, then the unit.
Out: 5; A
